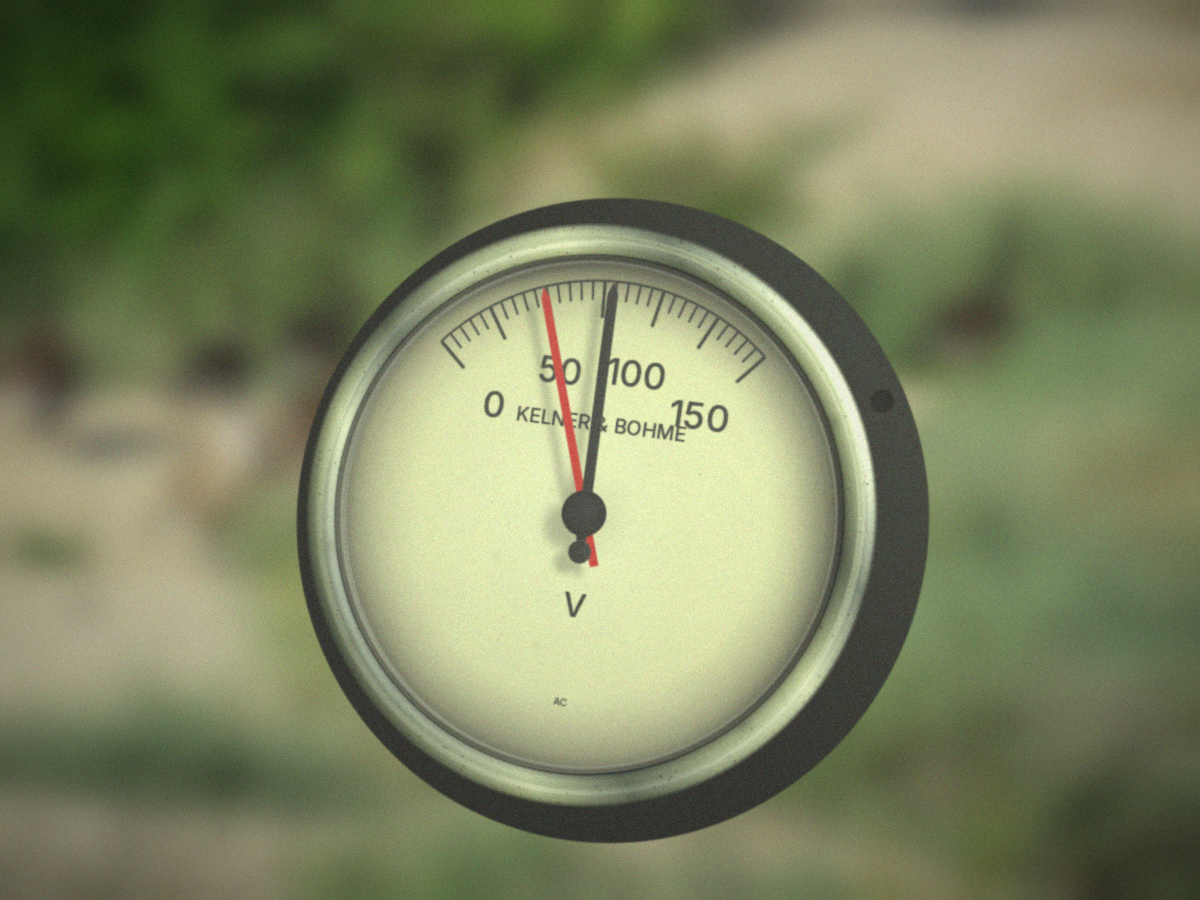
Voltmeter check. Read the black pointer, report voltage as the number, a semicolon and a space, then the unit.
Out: 80; V
